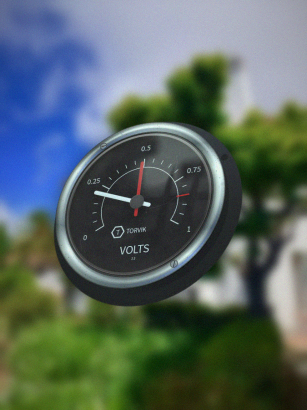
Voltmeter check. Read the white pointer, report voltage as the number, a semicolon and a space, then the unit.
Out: 0.2; V
